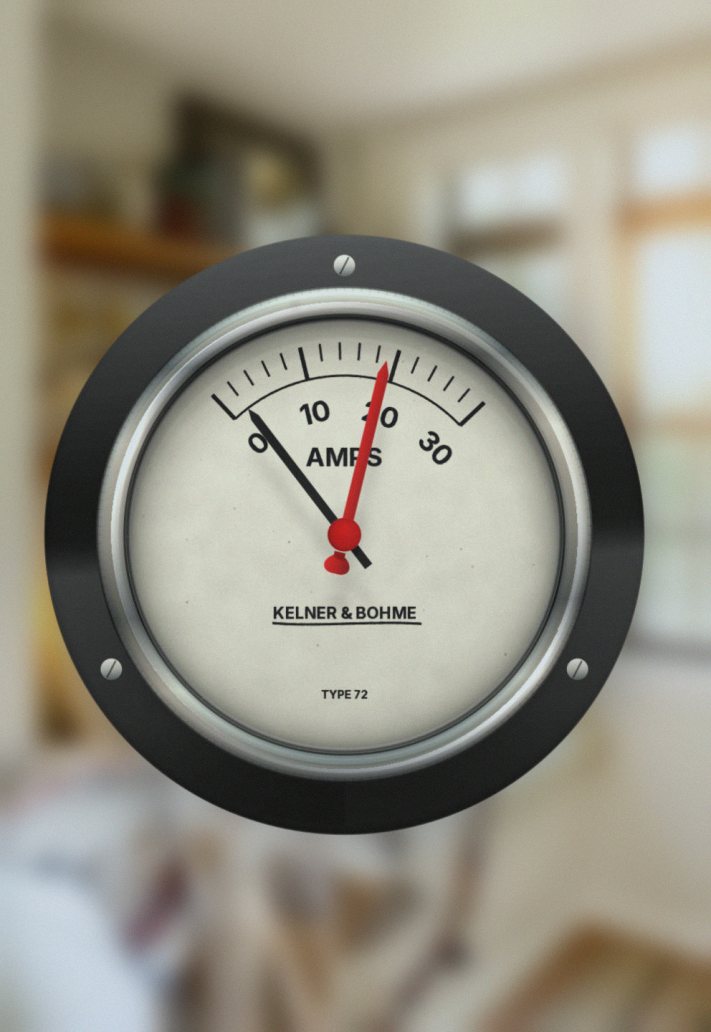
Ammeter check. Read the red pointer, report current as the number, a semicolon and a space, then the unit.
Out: 19; A
